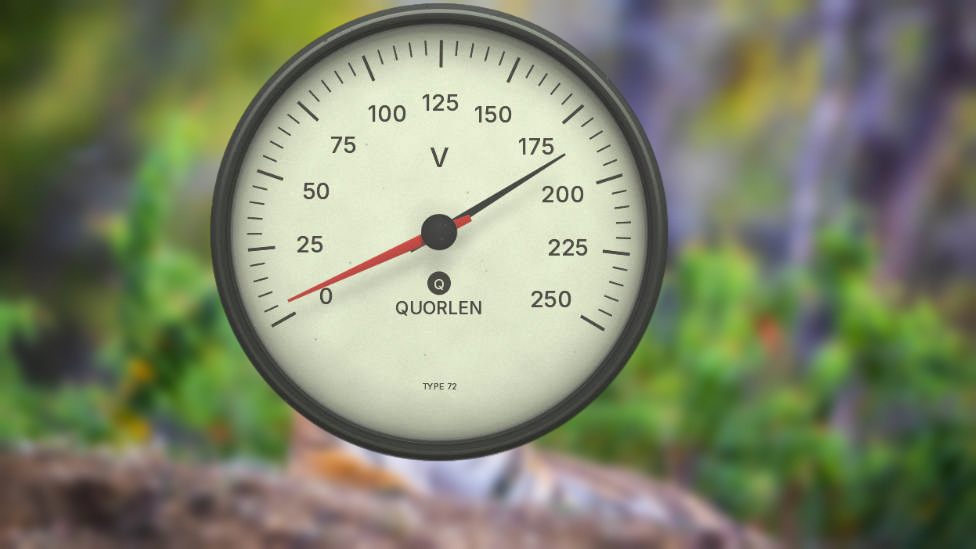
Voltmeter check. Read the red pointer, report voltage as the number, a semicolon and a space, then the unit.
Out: 5; V
